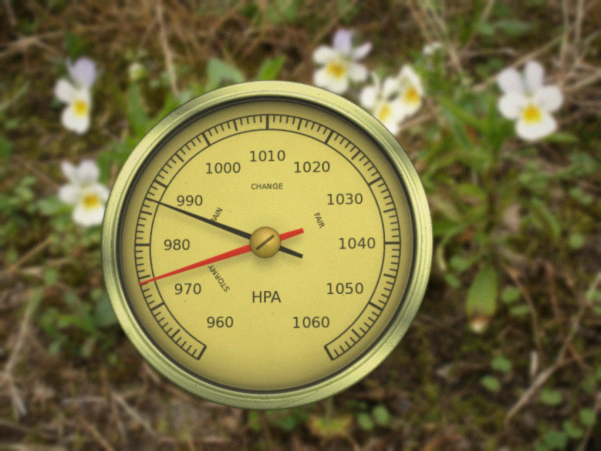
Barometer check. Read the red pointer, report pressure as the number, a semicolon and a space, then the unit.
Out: 974; hPa
